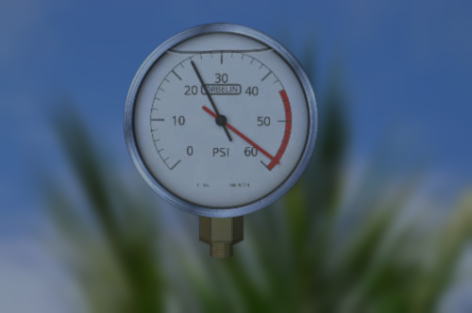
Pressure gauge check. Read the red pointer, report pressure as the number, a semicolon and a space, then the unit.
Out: 58; psi
